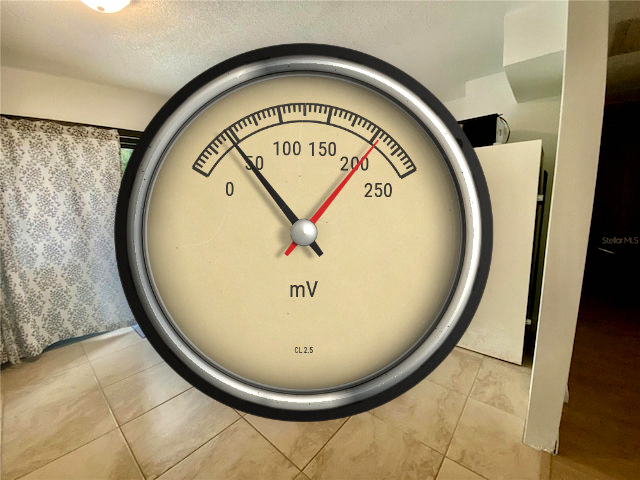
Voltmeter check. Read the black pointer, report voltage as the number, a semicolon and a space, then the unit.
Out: 45; mV
